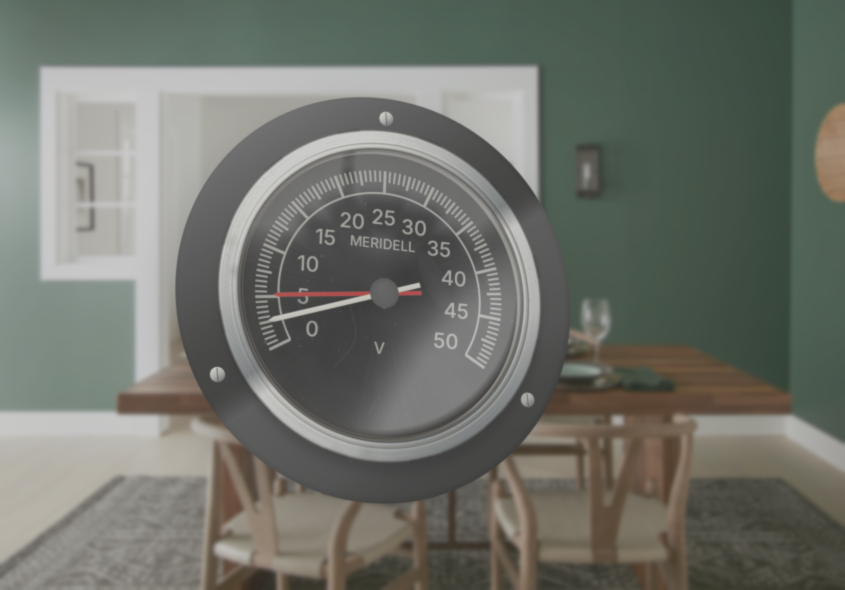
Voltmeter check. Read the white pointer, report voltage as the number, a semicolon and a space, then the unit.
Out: 2.5; V
